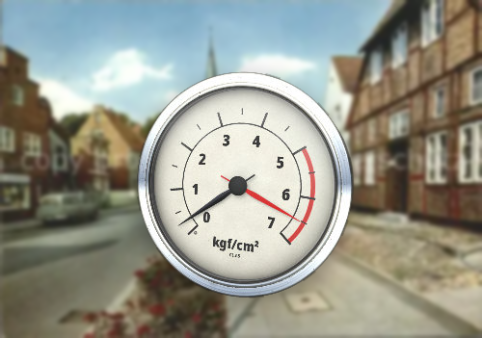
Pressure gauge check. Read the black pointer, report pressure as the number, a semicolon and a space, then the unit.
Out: 0.25; kg/cm²
